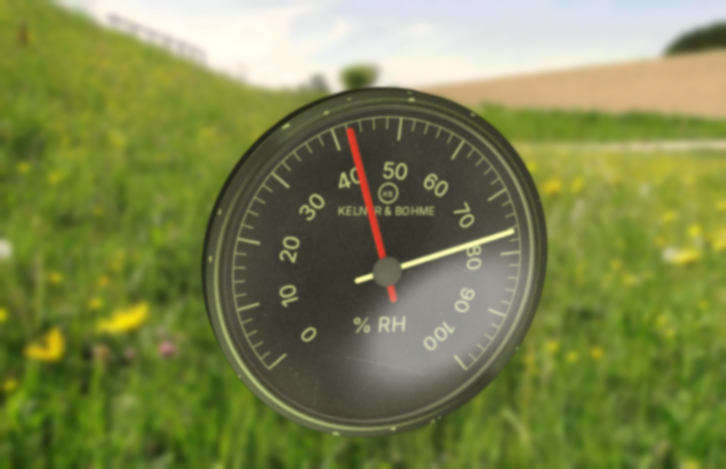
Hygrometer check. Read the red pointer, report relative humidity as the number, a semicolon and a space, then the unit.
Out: 42; %
